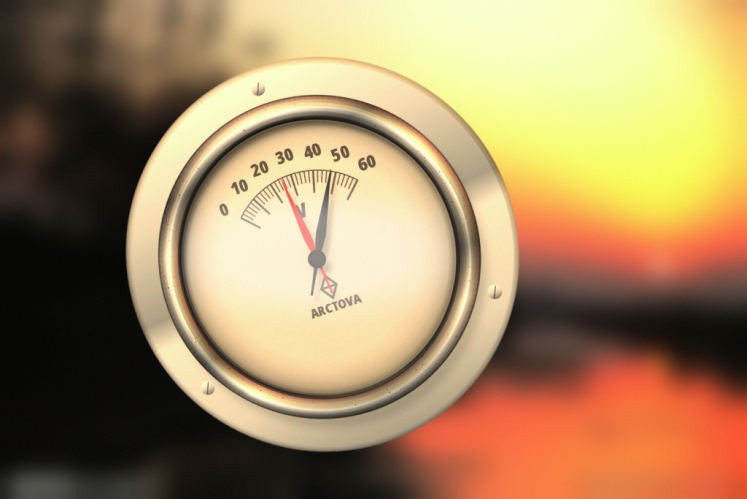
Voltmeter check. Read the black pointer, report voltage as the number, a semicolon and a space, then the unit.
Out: 48; V
